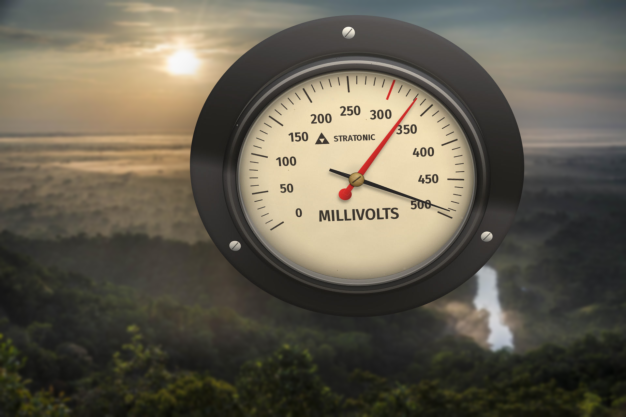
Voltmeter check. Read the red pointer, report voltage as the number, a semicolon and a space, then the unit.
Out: 330; mV
